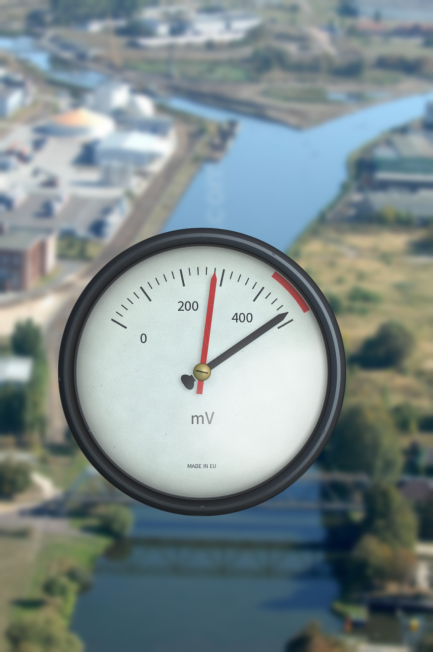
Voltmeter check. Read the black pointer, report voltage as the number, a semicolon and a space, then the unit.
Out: 480; mV
